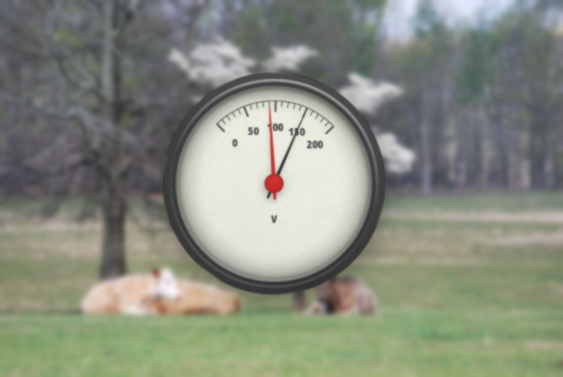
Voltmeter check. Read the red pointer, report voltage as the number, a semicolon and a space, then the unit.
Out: 90; V
